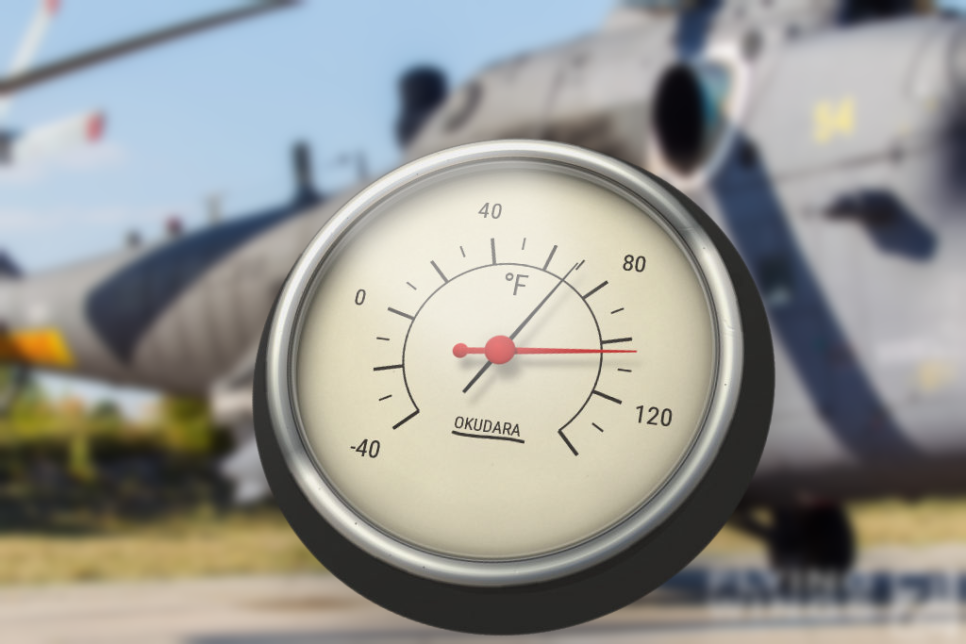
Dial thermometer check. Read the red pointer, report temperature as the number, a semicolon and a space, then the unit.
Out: 105; °F
